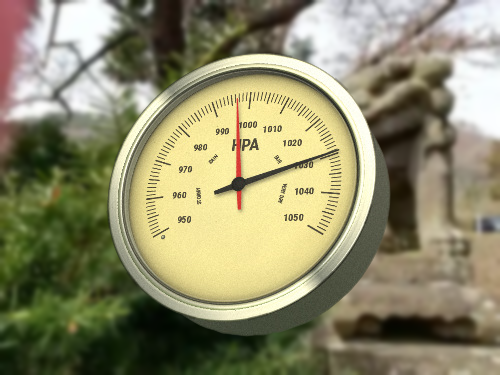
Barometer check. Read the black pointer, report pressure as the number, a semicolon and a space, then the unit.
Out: 1030; hPa
